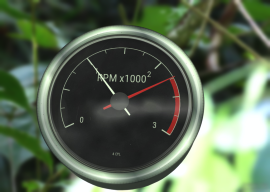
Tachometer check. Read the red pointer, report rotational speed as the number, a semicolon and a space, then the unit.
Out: 2250; rpm
